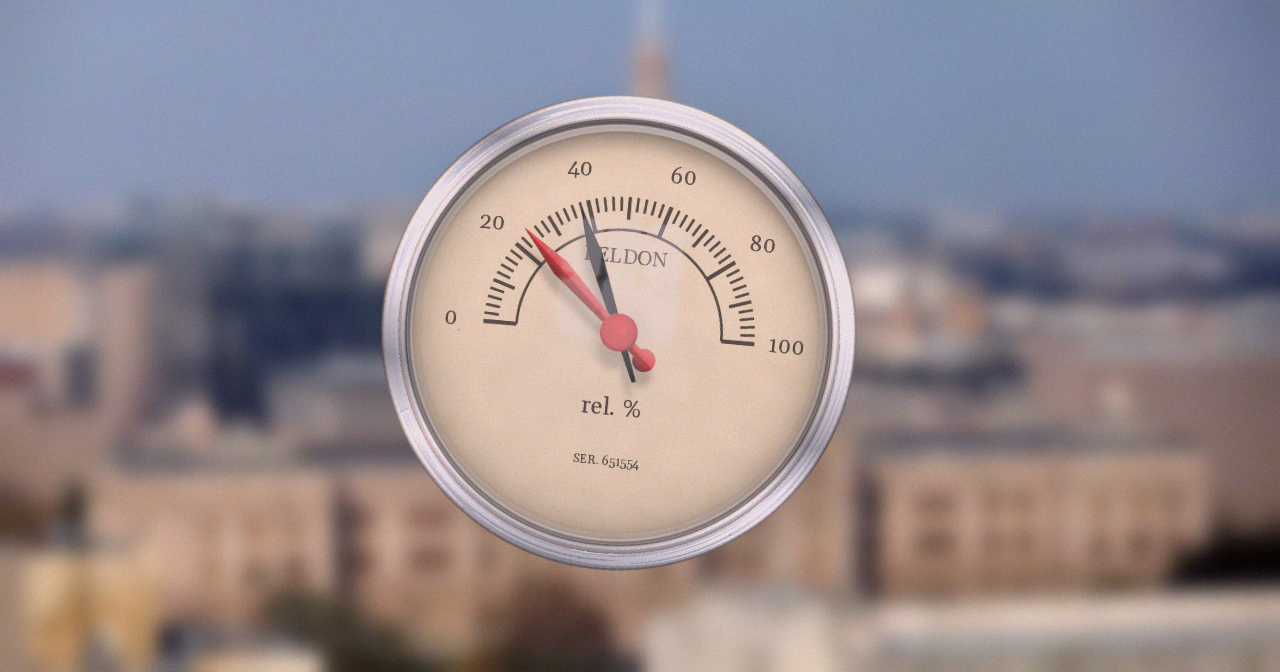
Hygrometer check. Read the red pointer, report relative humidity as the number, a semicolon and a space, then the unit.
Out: 24; %
